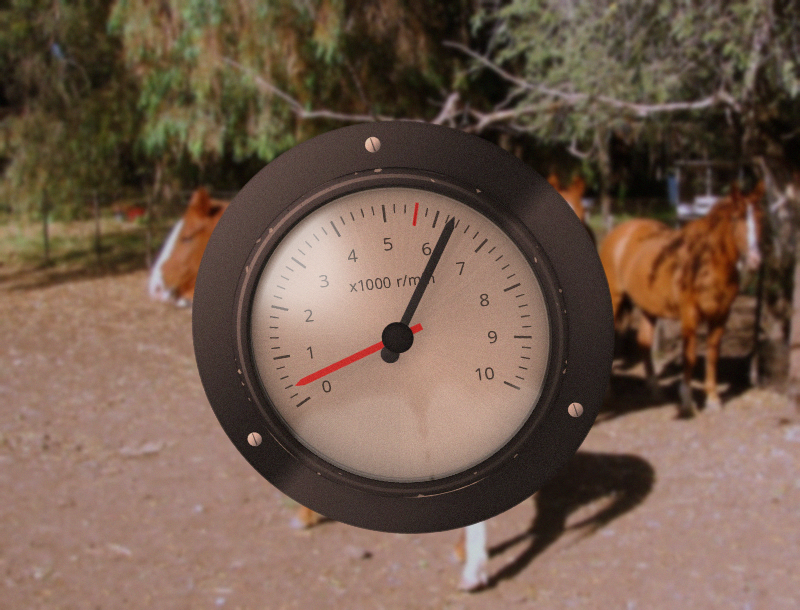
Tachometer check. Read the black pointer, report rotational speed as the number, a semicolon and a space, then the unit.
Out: 6300; rpm
